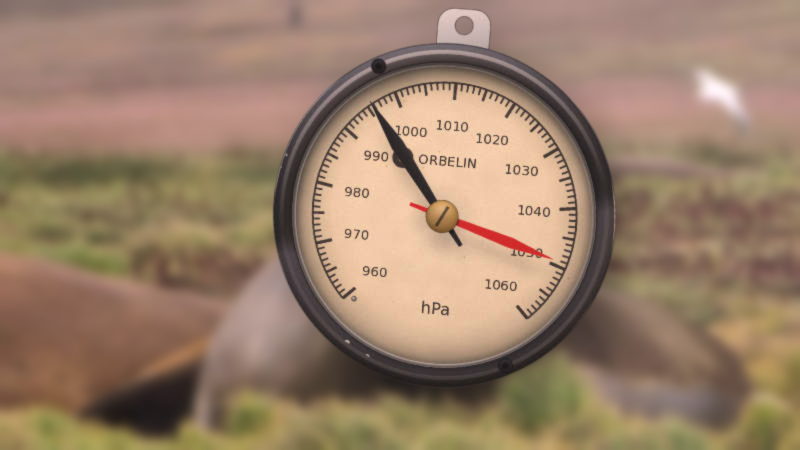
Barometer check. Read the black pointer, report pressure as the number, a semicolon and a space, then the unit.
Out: 996; hPa
